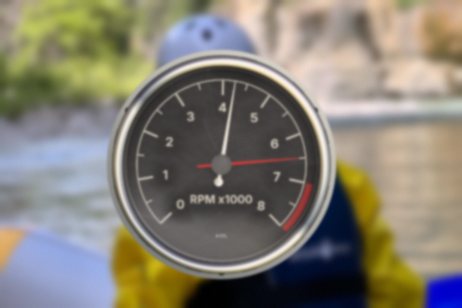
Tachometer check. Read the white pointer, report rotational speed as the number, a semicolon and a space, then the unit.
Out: 4250; rpm
